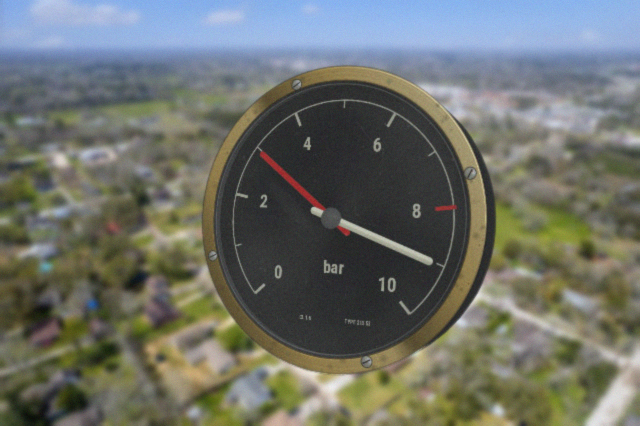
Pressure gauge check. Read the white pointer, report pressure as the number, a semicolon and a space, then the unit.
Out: 9; bar
